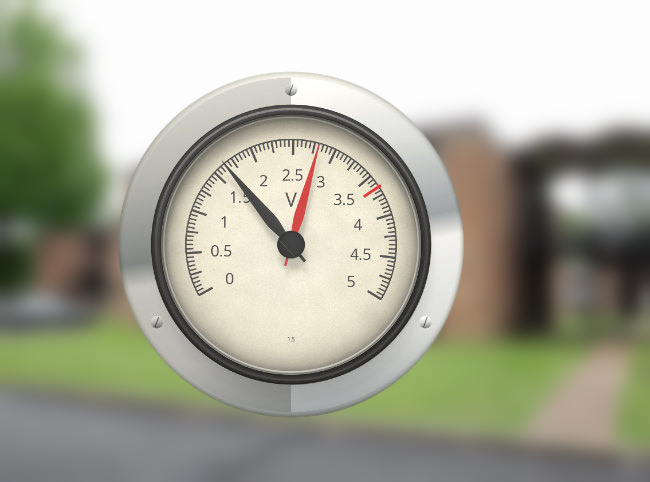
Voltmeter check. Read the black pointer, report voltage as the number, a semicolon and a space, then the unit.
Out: 1.65; V
